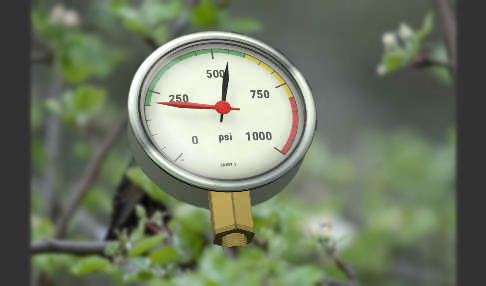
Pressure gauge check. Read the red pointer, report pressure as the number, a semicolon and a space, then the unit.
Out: 200; psi
